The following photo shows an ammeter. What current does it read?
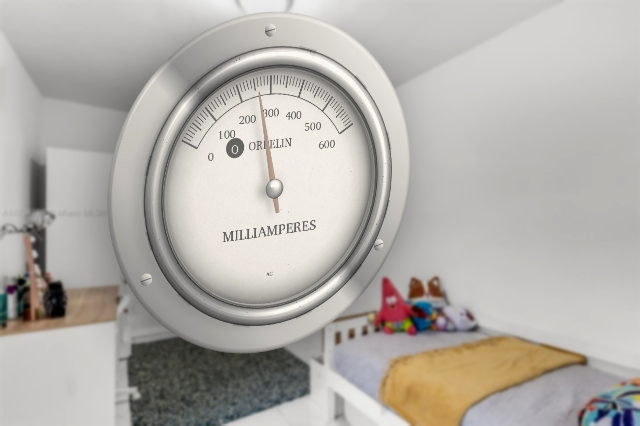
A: 250 mA
